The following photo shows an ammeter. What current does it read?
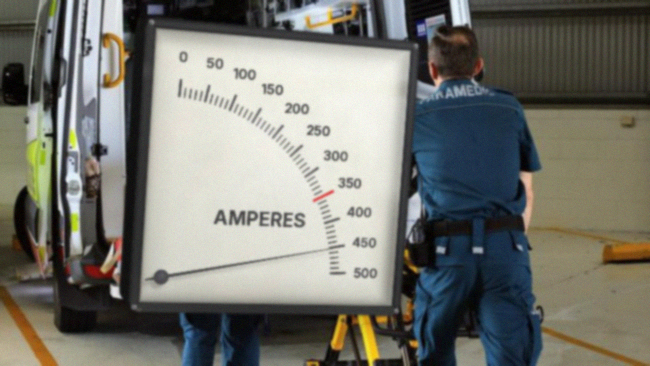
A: 450 A
